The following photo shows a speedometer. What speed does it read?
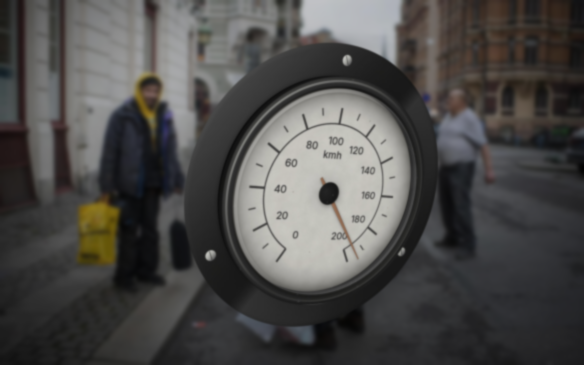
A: 195 km/h
